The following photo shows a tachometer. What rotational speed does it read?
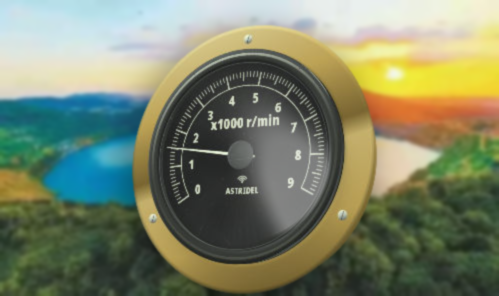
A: 1500 rpm
